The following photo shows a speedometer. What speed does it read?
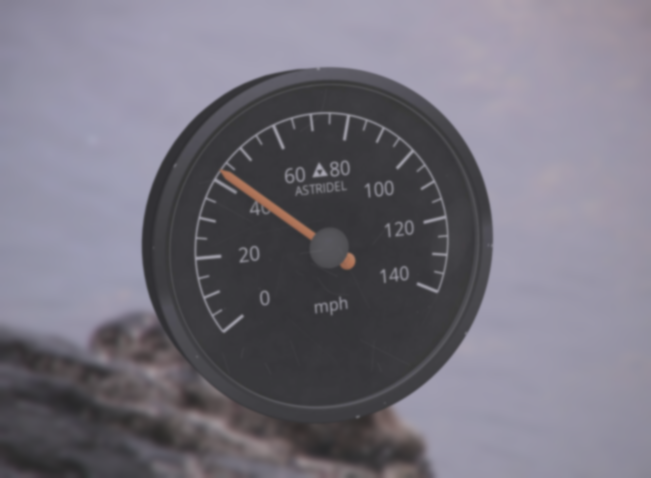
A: 42.5 mph
